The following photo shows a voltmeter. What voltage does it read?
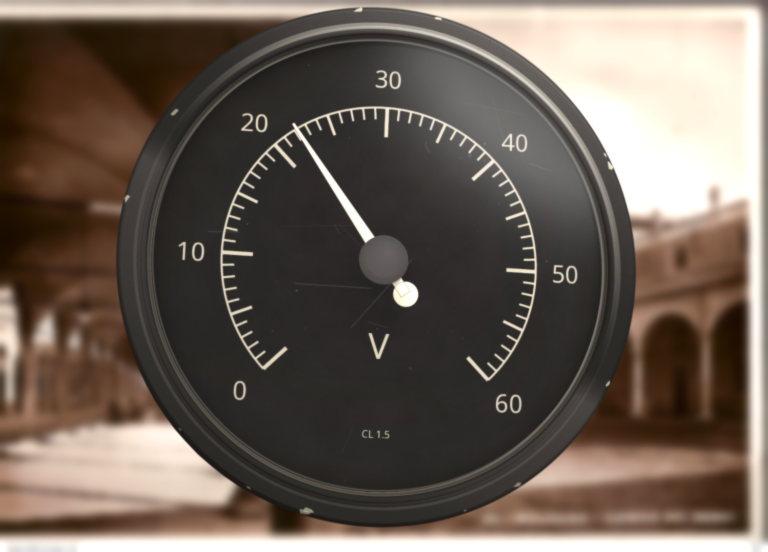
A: 22 V
